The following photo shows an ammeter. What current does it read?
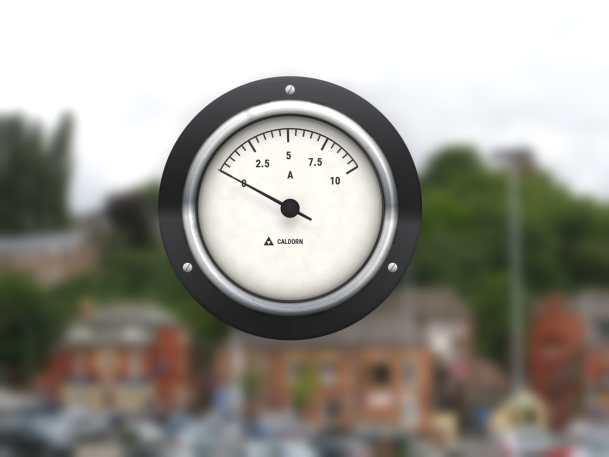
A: 0 A
